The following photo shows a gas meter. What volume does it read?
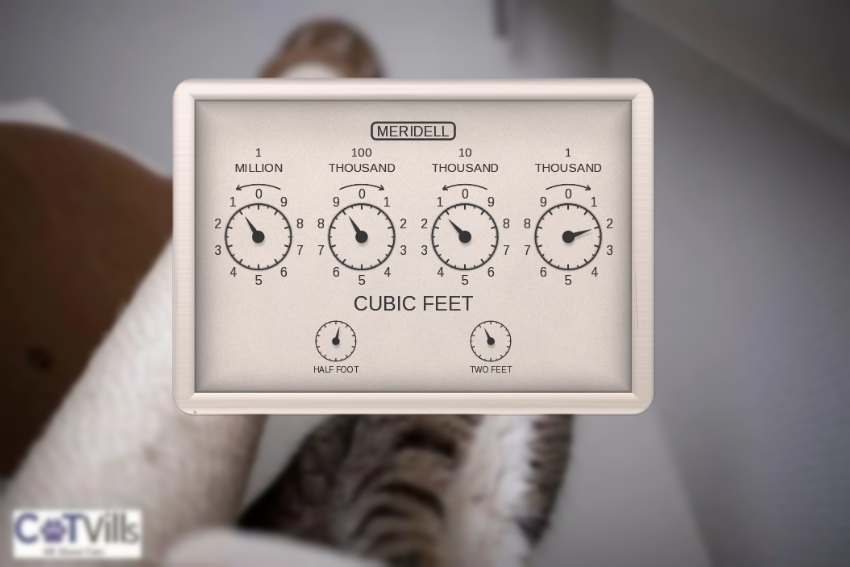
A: 91200 ft³
